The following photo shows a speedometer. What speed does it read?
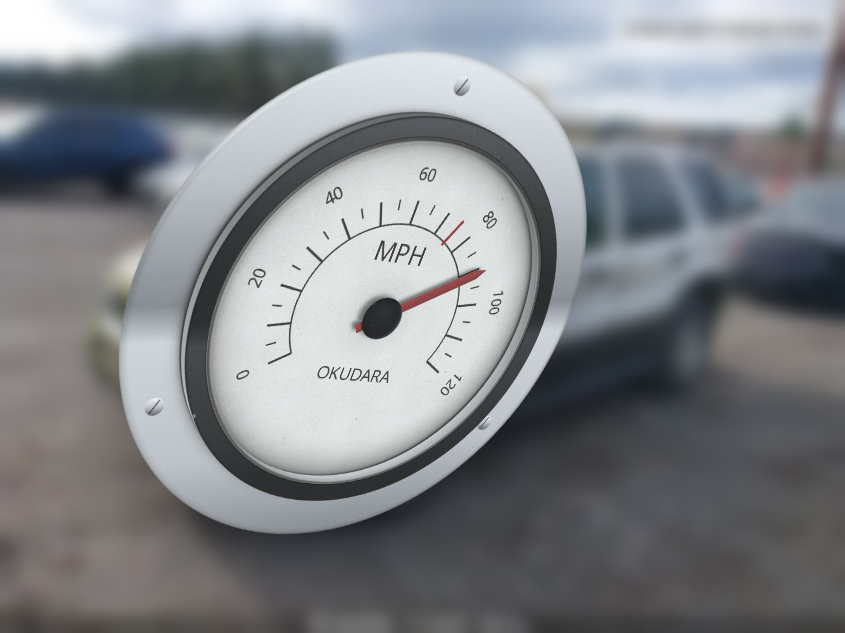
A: 90 mph
